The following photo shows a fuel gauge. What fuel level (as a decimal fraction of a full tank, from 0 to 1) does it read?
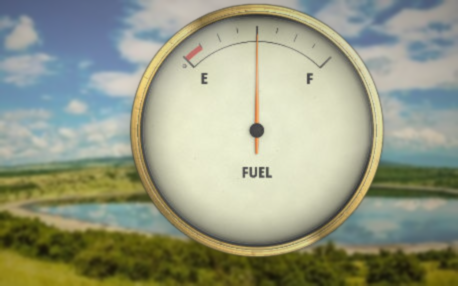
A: 0.5
